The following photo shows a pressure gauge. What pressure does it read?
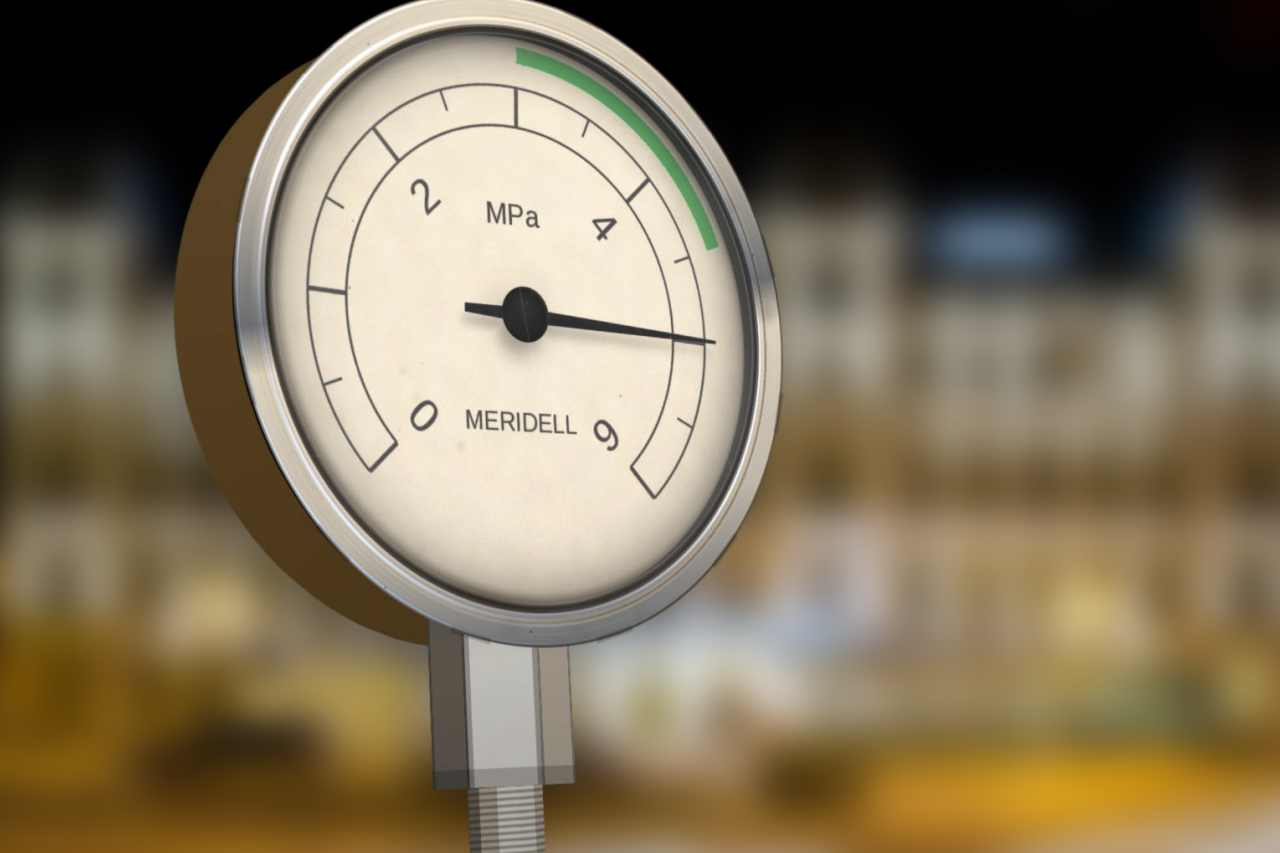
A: 5 MPa
